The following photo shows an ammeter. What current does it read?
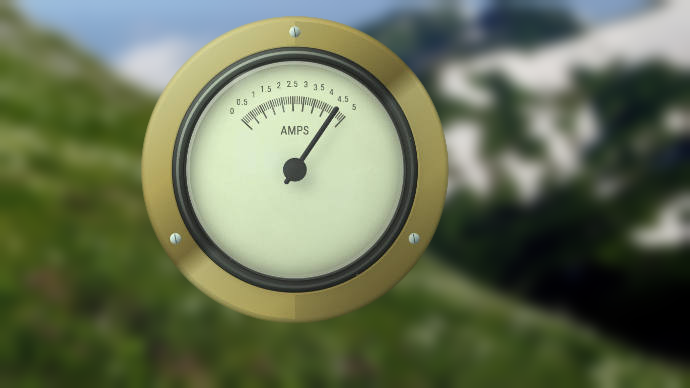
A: 4.5 A
